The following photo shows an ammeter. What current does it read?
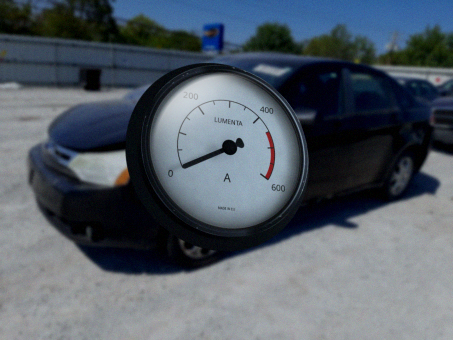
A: 0 A
